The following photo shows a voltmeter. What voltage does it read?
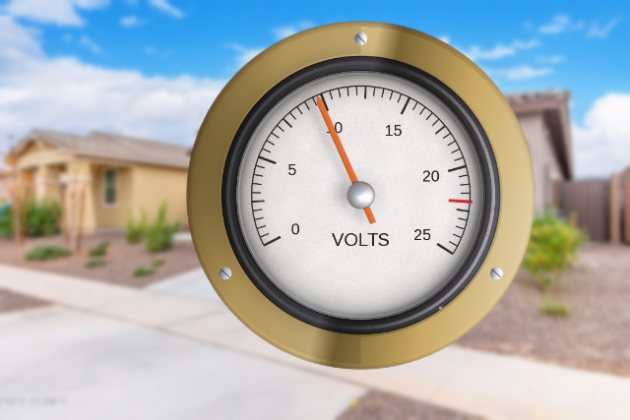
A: 9.75 V
